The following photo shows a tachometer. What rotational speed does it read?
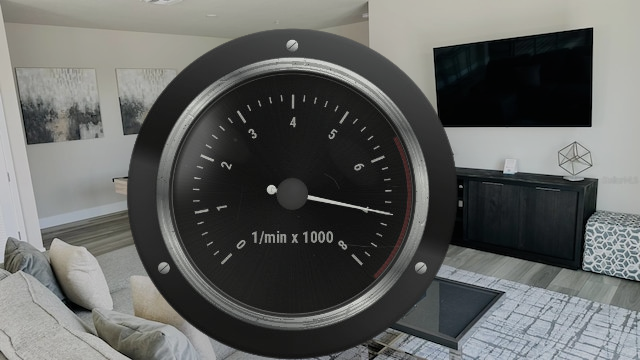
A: 7000 rpm
